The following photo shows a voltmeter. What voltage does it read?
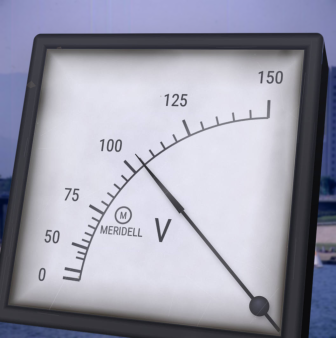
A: 105 V
